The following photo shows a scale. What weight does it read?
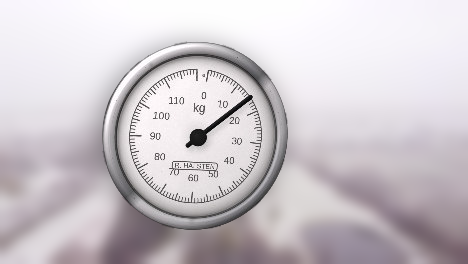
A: 15 kg
